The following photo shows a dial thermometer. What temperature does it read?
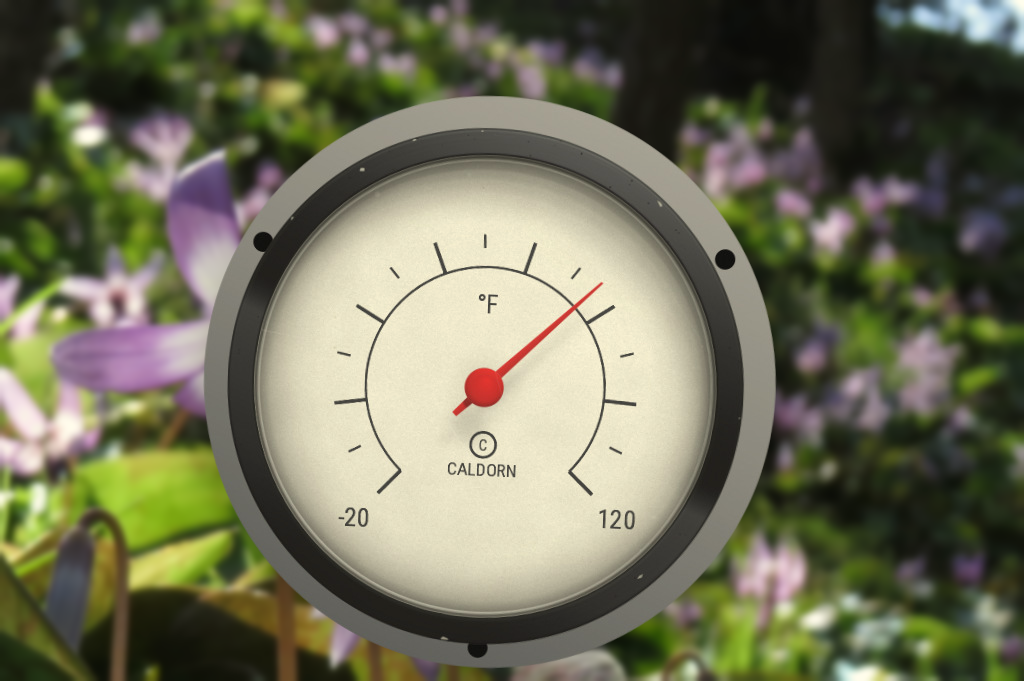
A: 75 °F
